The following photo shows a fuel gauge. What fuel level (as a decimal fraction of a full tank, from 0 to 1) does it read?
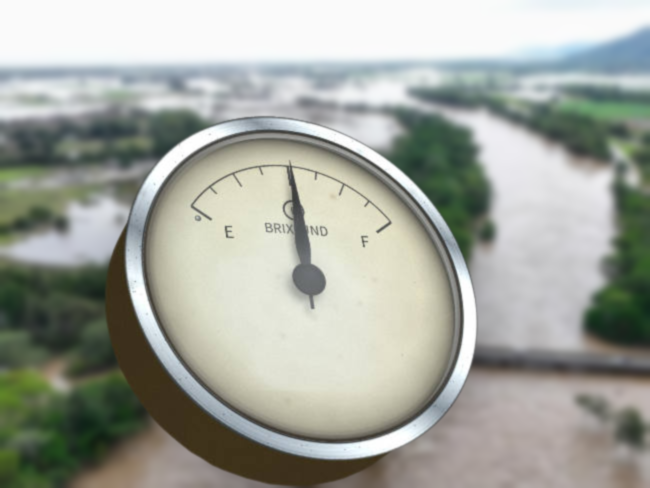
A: 0.5
